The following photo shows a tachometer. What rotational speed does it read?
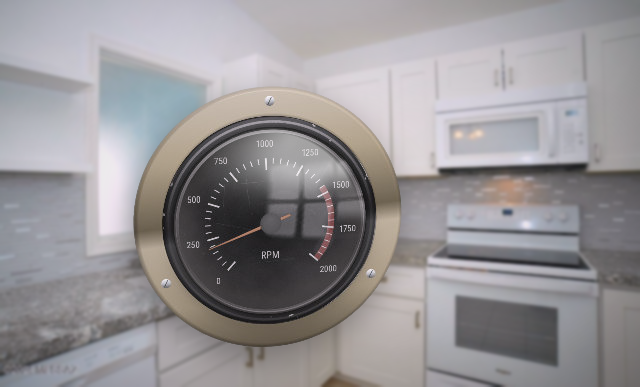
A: 200 rpm
